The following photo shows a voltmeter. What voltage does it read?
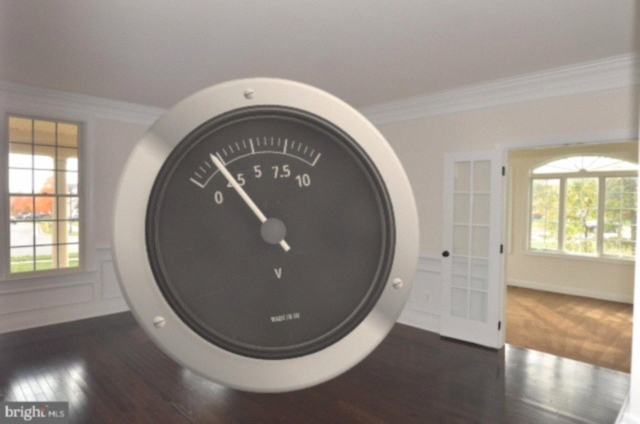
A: 2 V
